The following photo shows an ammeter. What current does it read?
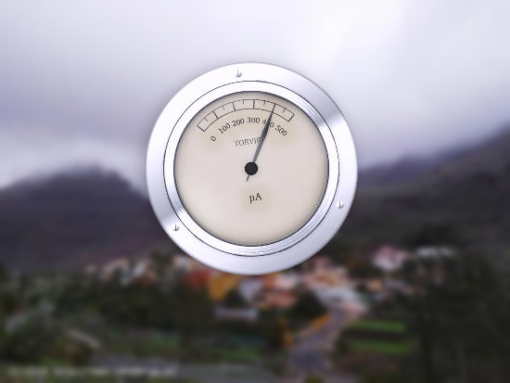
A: 400 µA
